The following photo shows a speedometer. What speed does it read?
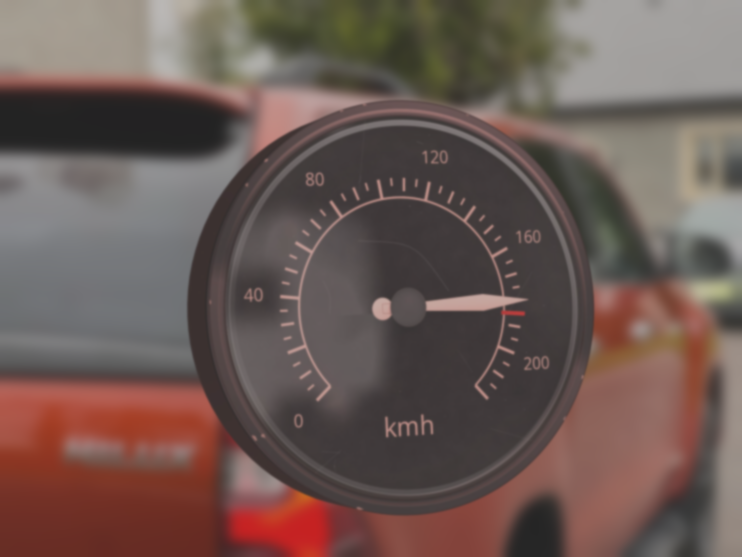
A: 180 km/h
